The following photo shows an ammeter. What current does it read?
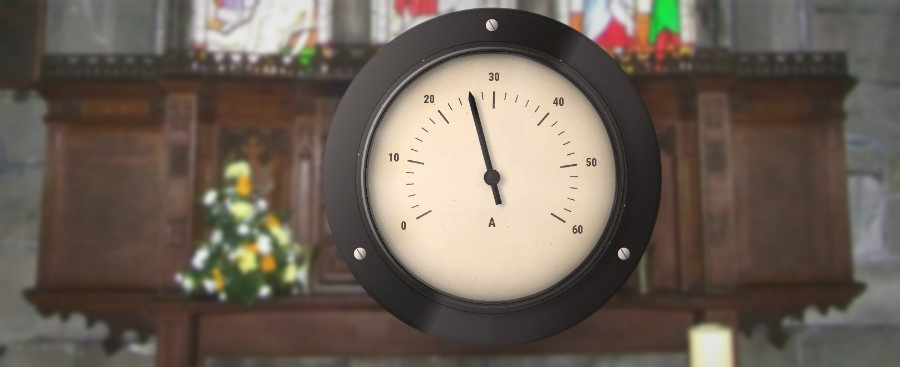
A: 26 A
